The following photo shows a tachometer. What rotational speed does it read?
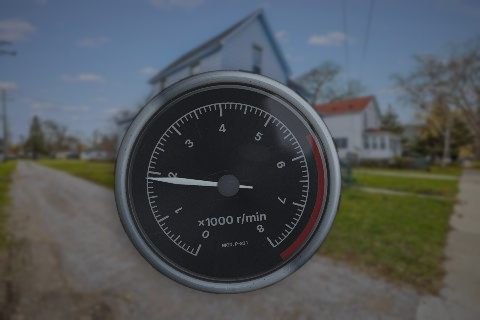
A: 1900 rpm
